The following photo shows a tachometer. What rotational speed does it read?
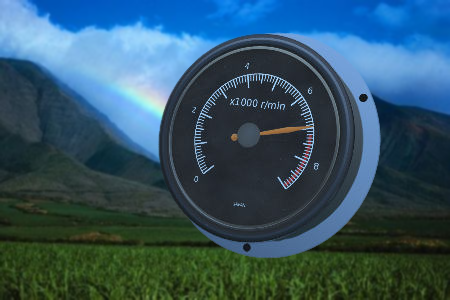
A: 7000 rpm
